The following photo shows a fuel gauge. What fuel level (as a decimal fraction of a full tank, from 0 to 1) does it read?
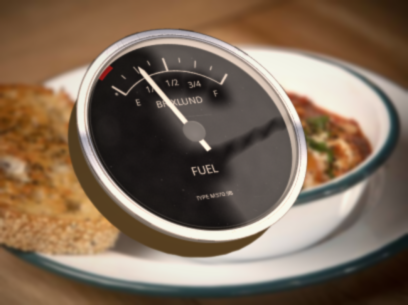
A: 0.25
